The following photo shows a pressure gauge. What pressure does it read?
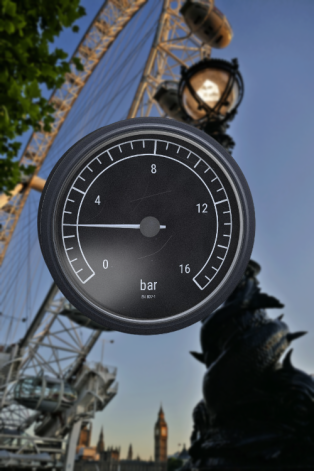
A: 2.5 bar
